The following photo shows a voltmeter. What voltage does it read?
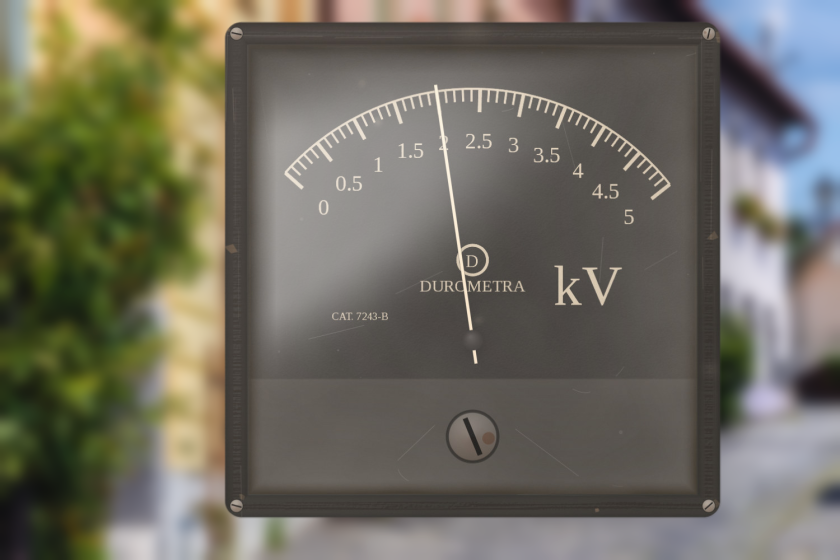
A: 2 kV
